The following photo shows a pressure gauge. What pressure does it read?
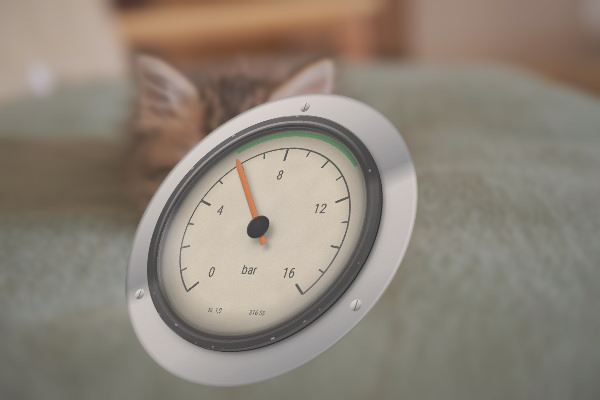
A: 6 bar
